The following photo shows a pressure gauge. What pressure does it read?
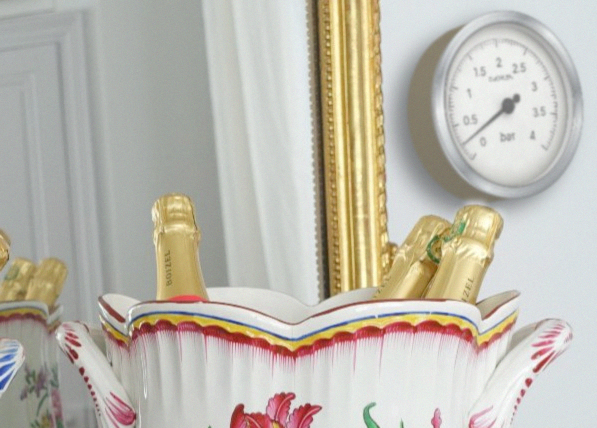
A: 0.25 bar
